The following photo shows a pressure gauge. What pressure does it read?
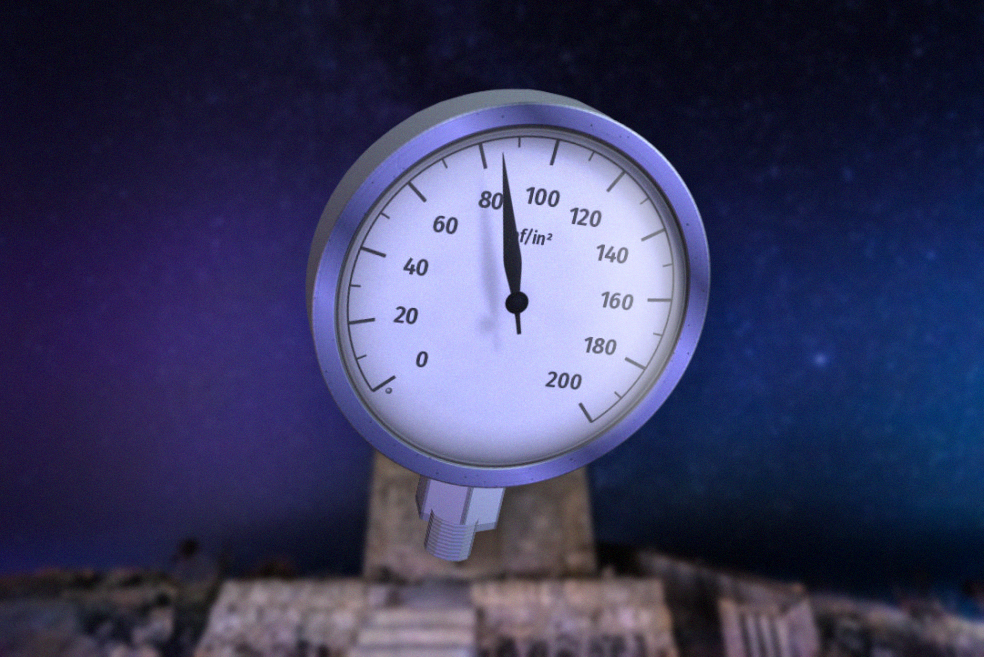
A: 85 psi
